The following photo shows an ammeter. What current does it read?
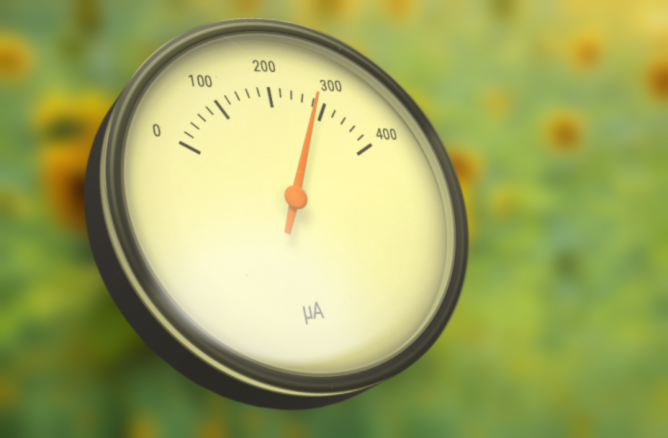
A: 280 µA
